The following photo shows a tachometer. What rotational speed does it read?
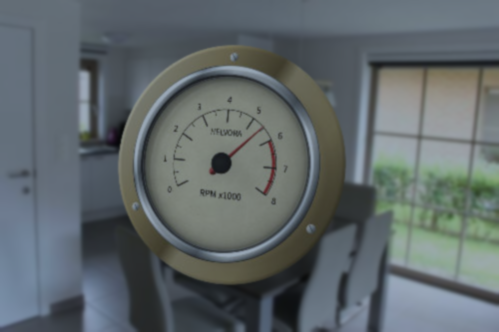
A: 5500 rpm
